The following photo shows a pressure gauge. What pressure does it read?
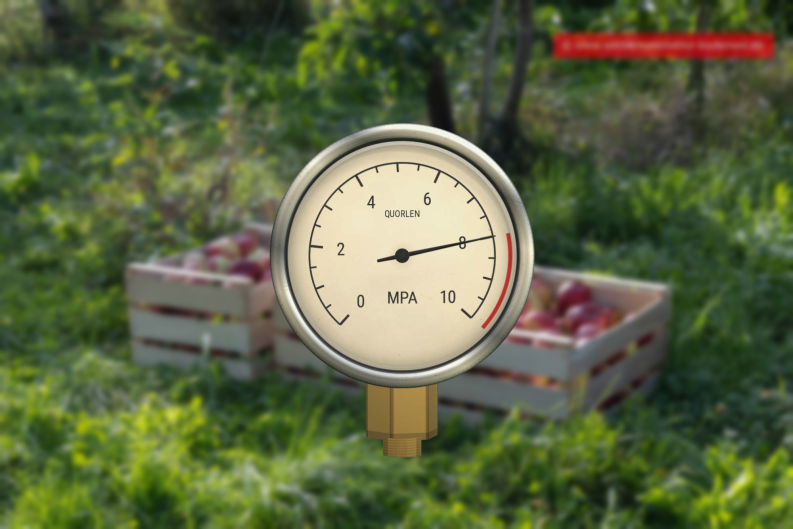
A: 8 MPa
